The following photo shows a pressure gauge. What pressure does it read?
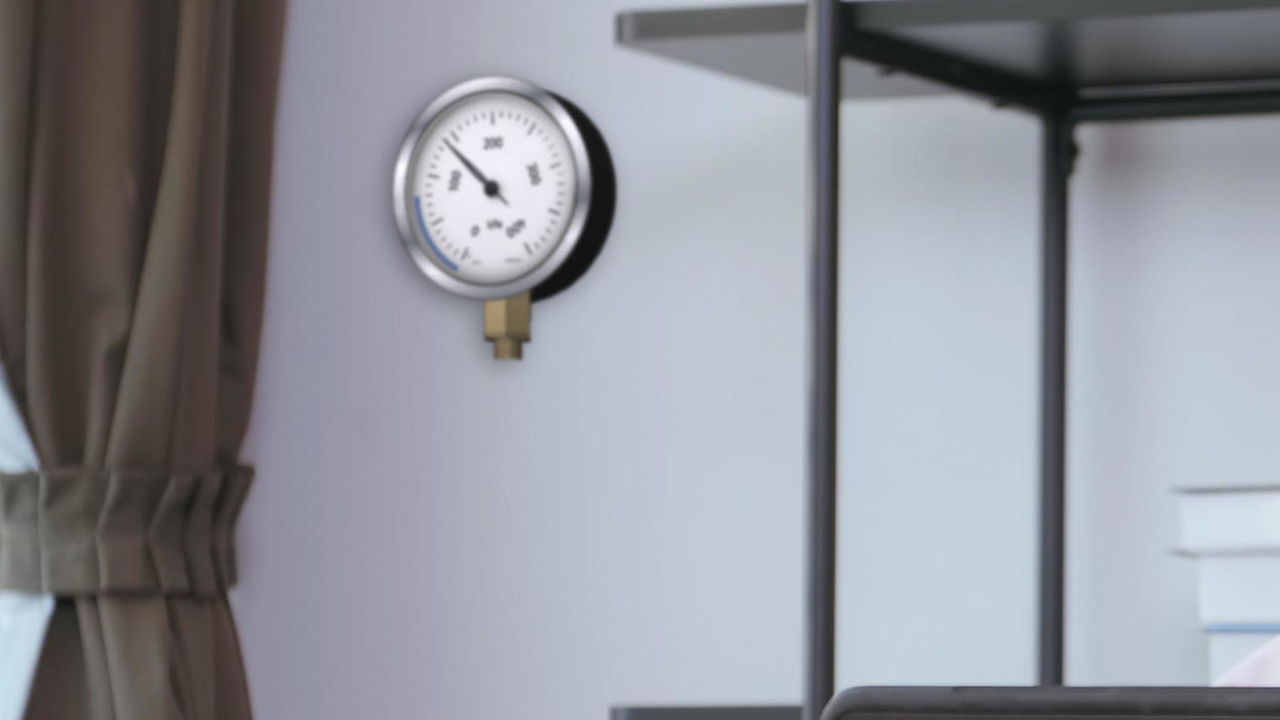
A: 140 kPa
